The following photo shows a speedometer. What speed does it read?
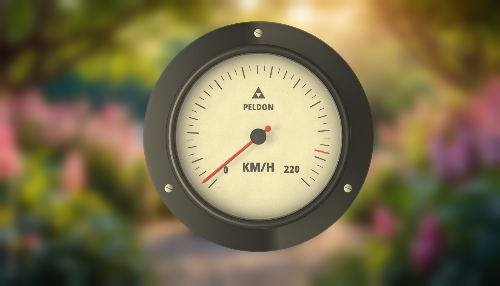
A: 5 km/h
